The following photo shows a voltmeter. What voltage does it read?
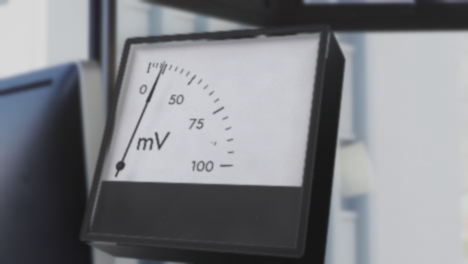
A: 25 mV
